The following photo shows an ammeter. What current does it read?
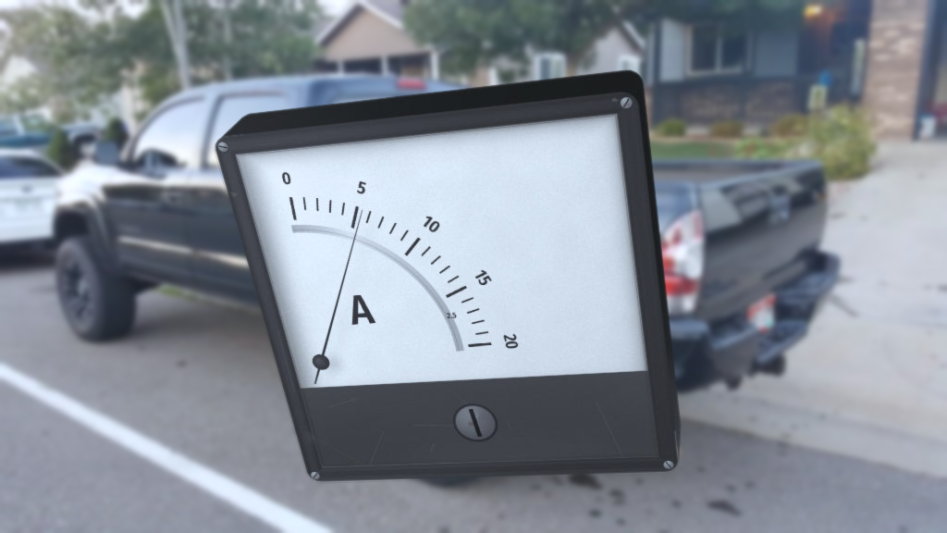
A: 5.5 A
